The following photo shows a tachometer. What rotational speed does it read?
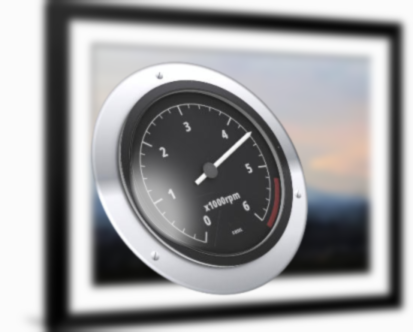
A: 4400 rpm
